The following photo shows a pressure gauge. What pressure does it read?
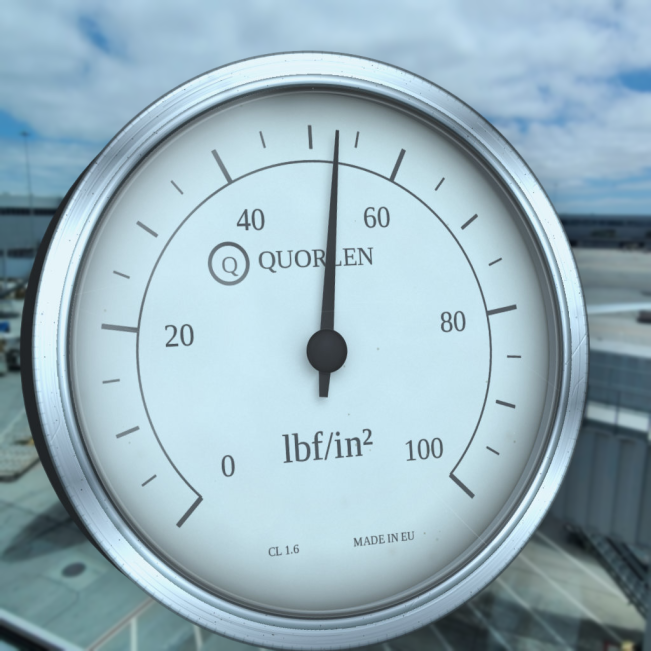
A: 52.5 psi
